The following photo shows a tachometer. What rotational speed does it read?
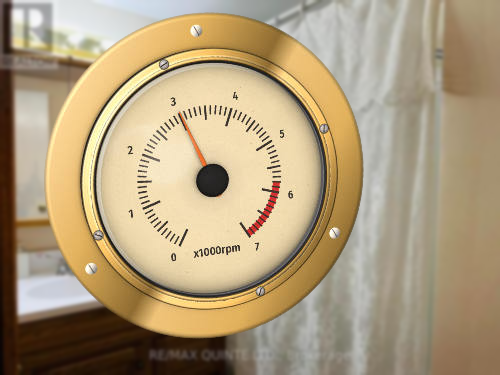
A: 3000 rpm
